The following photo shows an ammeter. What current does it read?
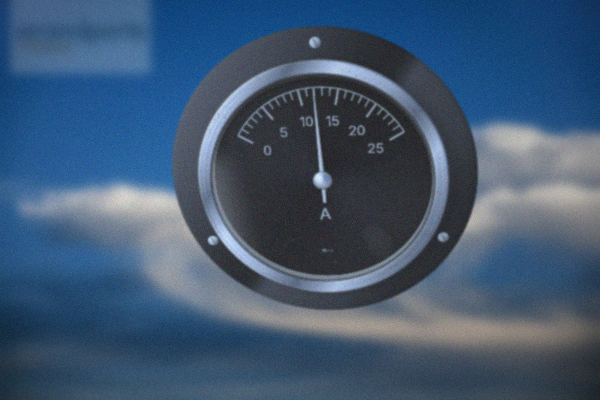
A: 12 A
